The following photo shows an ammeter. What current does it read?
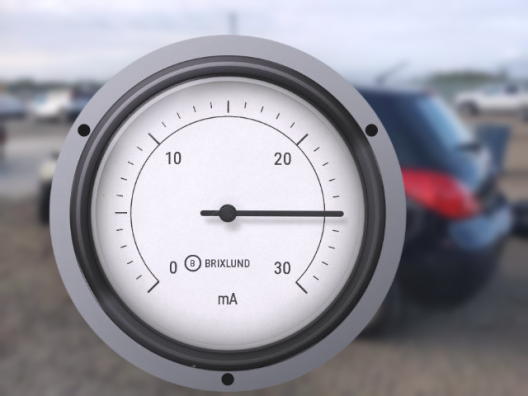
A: 25 mA
